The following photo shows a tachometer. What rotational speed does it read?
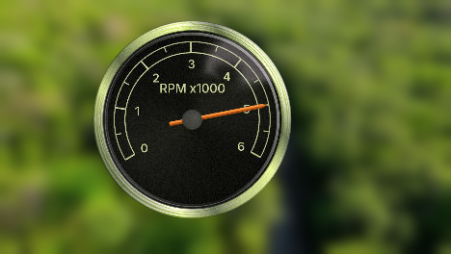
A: 5000 rpm
